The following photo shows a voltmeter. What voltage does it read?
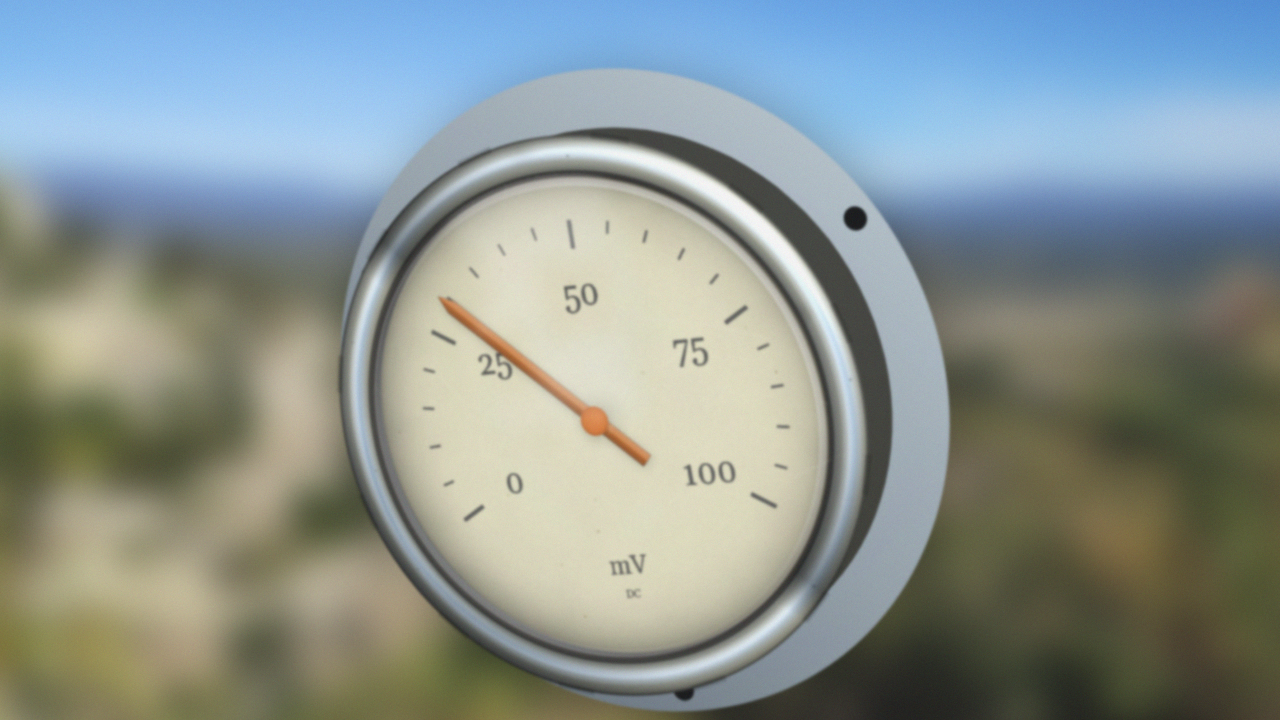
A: 30 mV
